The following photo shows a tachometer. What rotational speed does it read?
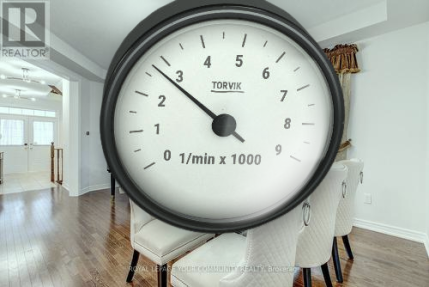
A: 2750 rpm
